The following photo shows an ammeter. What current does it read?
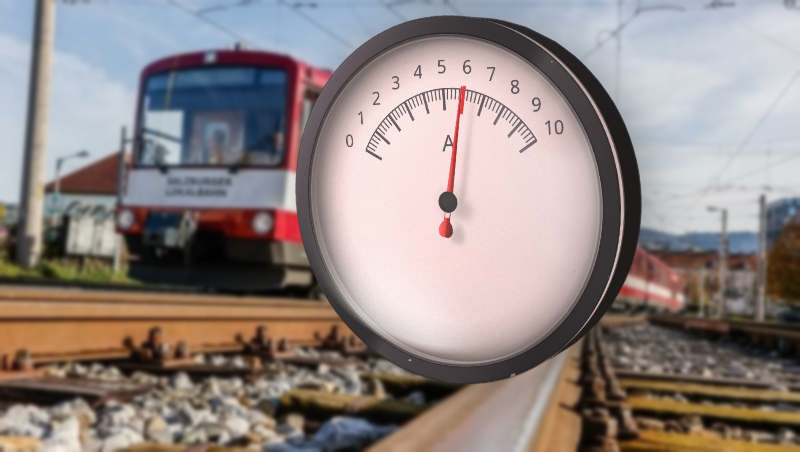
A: 6 A
